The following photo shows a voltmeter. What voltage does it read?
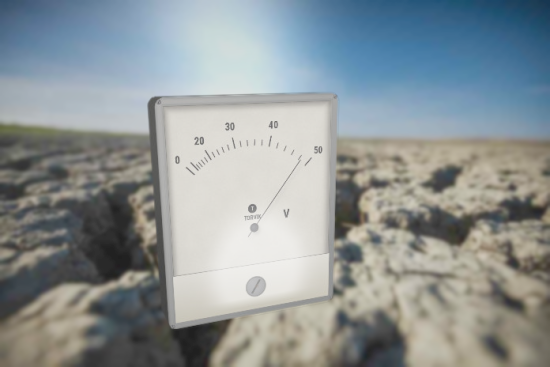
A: 48 V
